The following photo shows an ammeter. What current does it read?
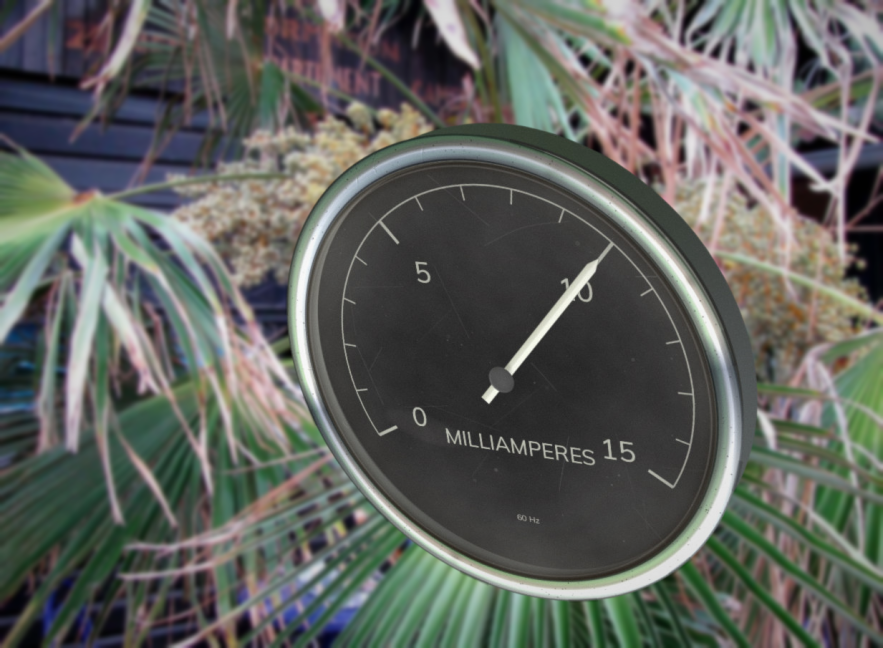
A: 10 mA
